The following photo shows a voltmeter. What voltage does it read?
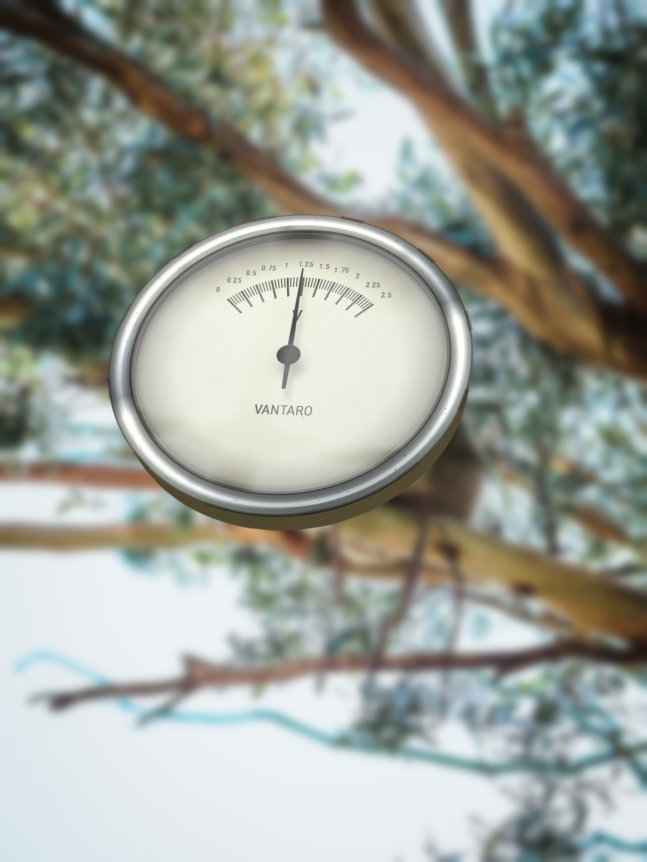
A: 1.25 V
